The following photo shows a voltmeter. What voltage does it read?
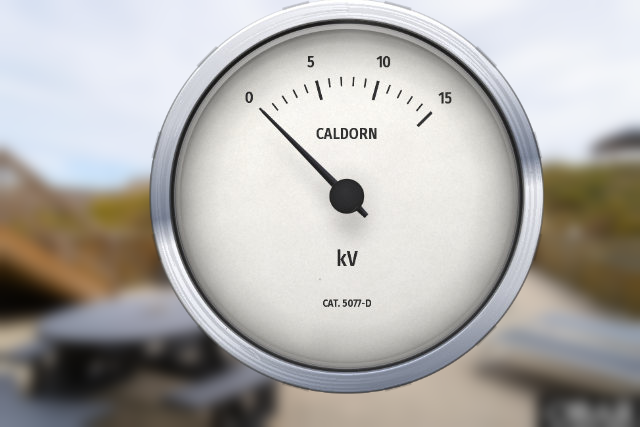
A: 0 kV
